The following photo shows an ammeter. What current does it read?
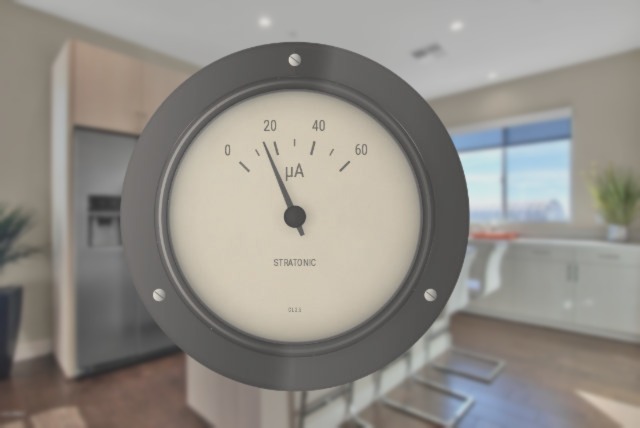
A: 15 µA
